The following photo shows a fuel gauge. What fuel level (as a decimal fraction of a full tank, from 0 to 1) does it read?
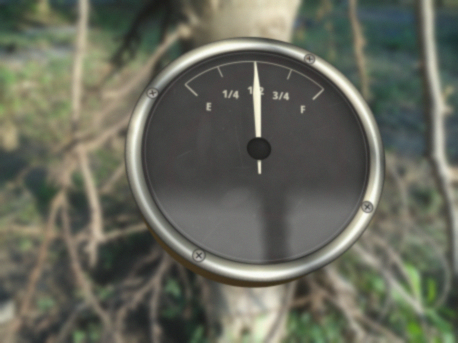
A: 0.5
